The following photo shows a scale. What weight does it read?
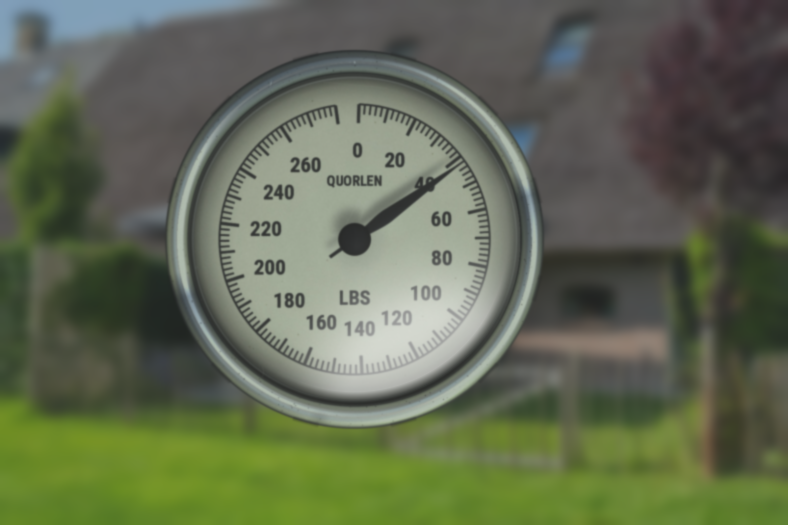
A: 42 lb
